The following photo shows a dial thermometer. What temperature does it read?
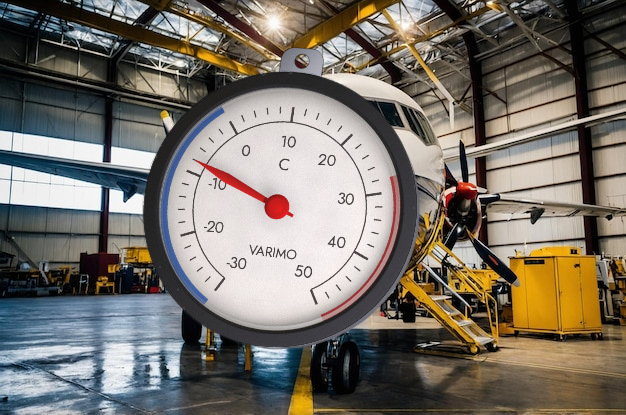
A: -8 °C
